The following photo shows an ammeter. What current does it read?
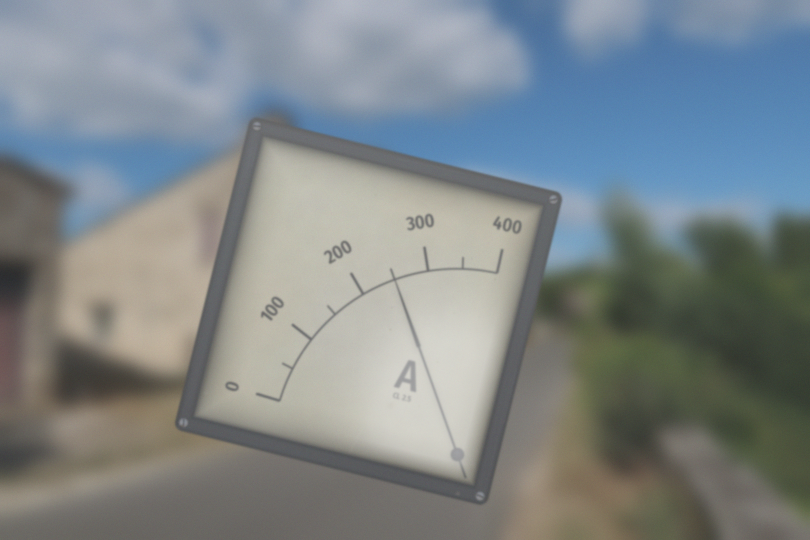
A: 250 A
